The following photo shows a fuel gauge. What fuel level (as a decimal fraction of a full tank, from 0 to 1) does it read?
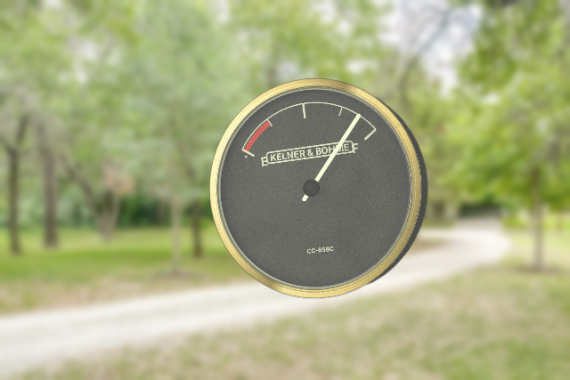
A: 0.875
